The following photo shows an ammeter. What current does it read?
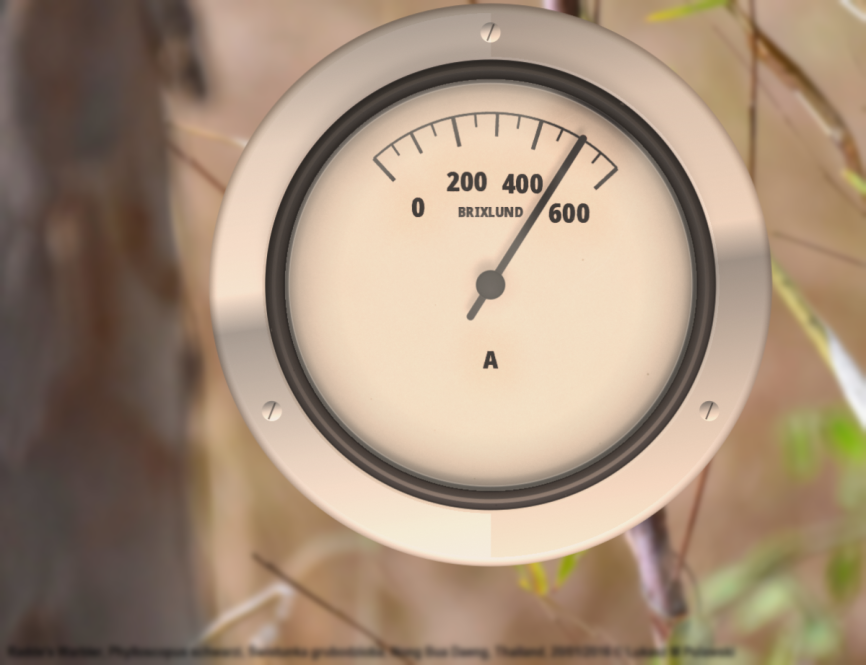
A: 500 A
